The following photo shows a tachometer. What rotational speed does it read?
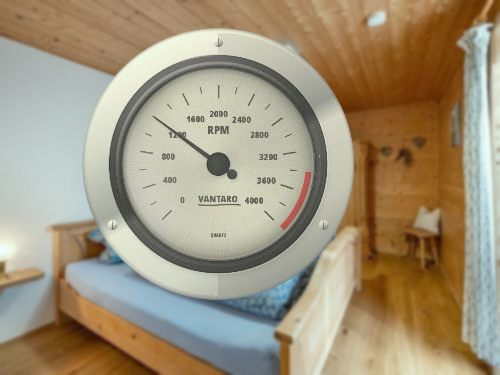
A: 1200 rpm
